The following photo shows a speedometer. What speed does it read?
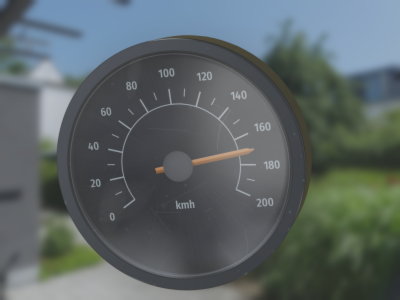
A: 170 km/h
